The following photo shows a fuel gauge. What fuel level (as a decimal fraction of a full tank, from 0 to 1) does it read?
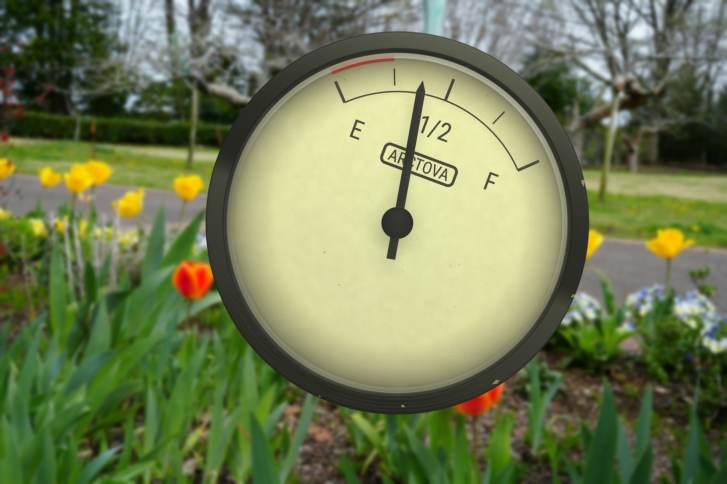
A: 0.375
